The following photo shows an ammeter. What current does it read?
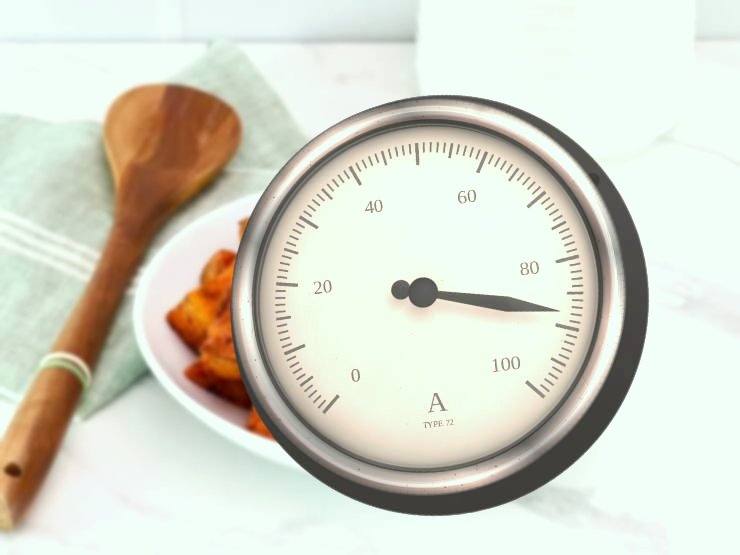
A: 88 A
